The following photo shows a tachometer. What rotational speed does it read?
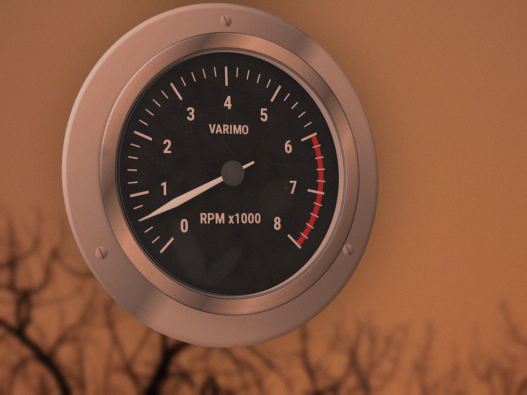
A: 600 rpm
